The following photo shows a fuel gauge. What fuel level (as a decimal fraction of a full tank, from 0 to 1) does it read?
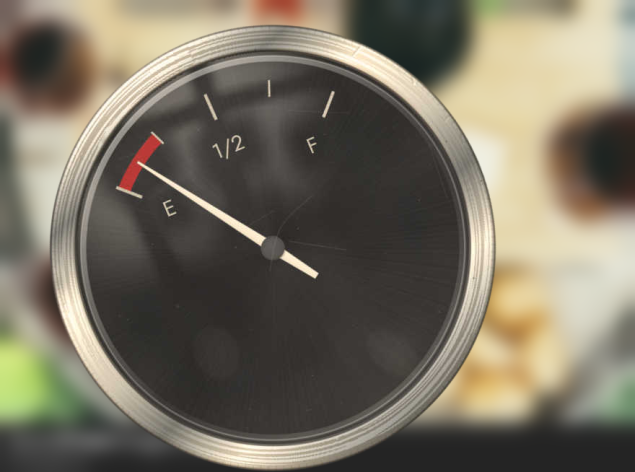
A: 0.125
